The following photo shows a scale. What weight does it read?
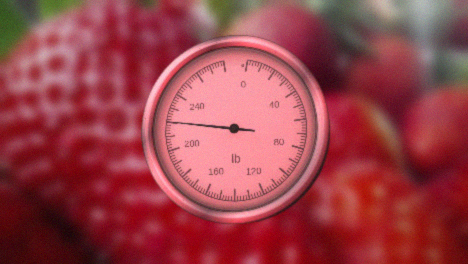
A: 220 lb
